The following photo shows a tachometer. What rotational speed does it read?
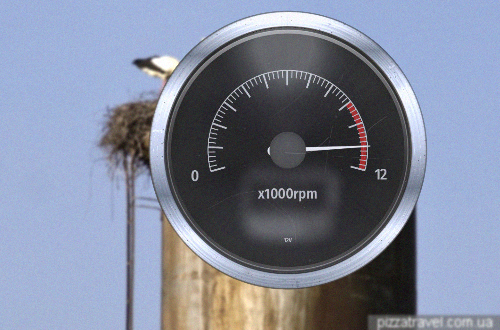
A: 11000 rpm
